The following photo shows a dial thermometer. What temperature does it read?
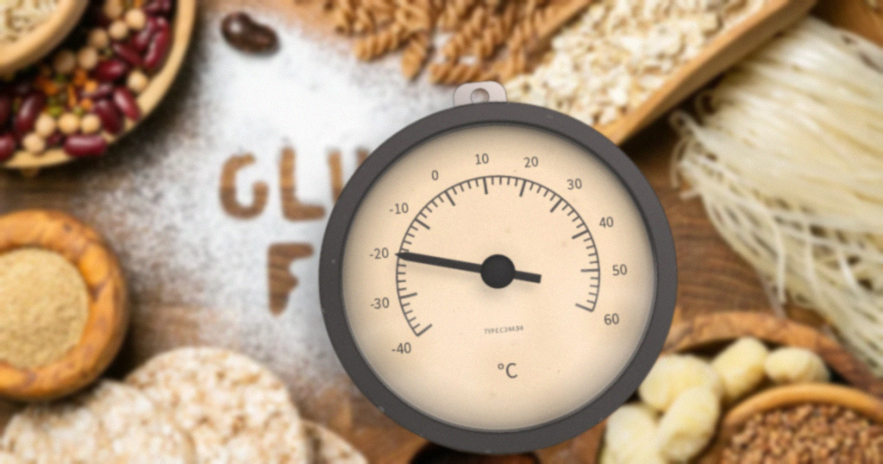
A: -20 °C
